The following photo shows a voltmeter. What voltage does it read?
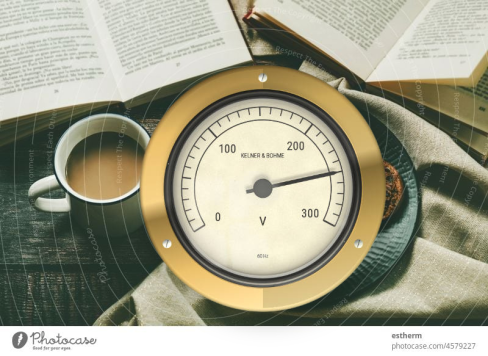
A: 250 V
